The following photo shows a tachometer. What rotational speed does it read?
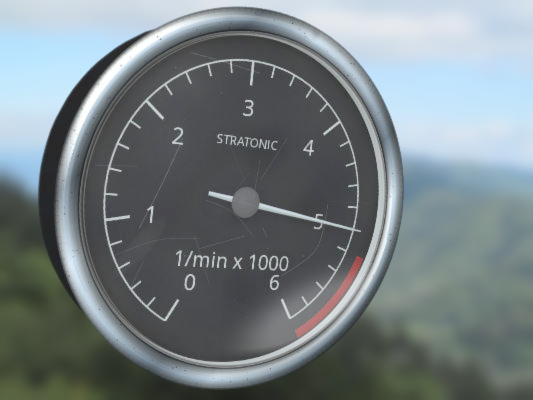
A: 5000 rpm
